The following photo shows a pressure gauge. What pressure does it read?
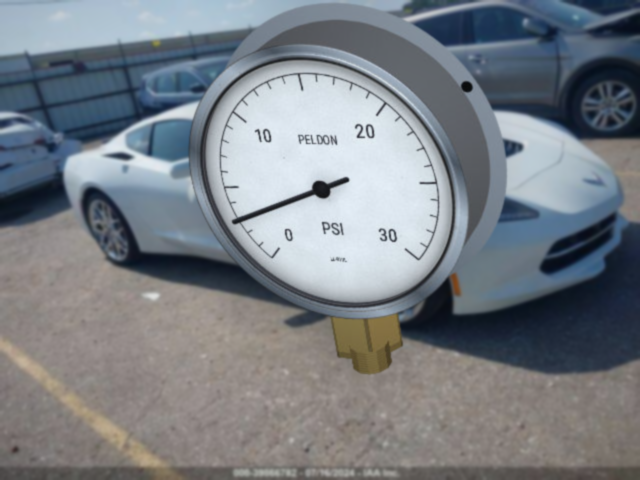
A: 3 psi
